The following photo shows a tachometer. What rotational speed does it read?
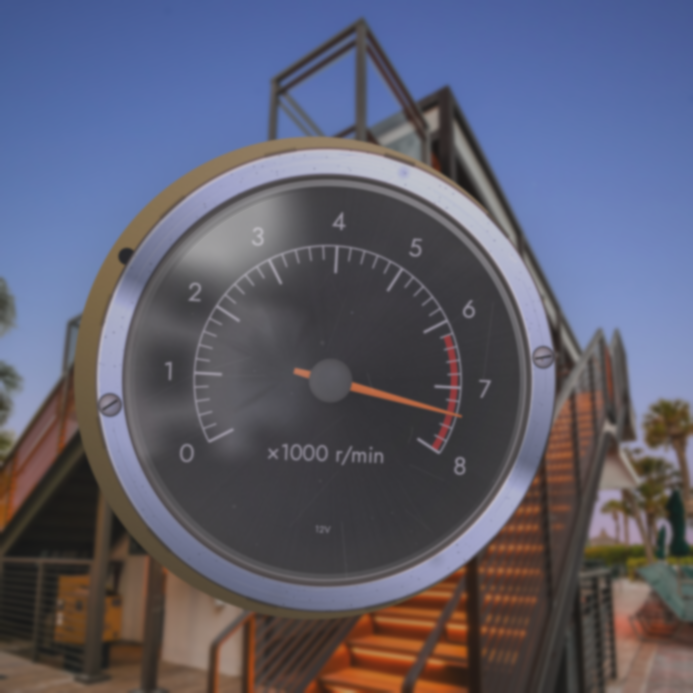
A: 7400 rpm
